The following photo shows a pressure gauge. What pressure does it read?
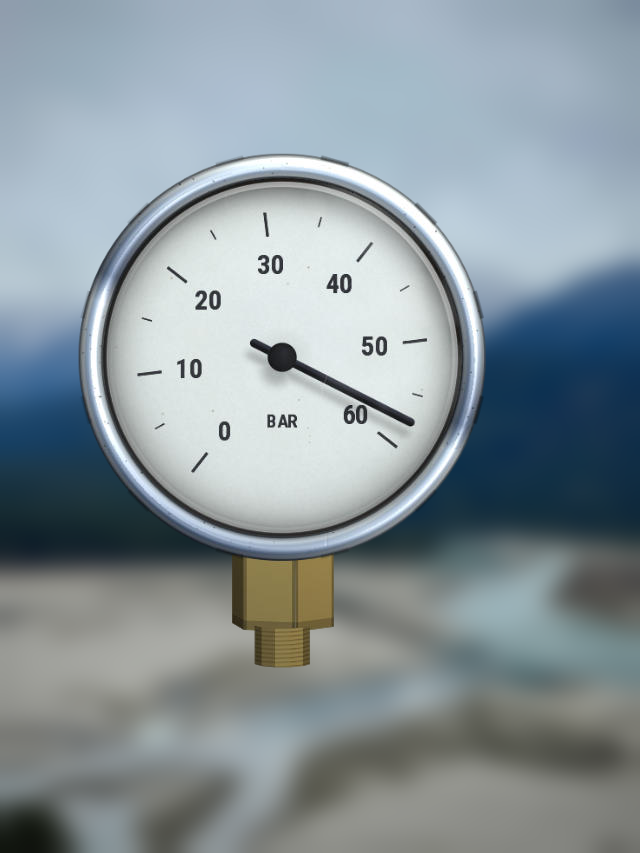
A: 57.5 bar
